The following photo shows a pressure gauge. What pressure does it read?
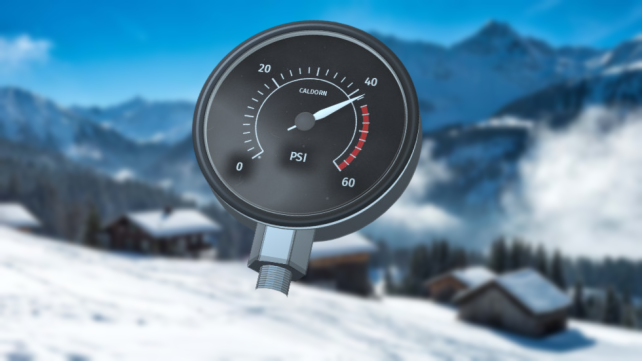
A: 42 psi
